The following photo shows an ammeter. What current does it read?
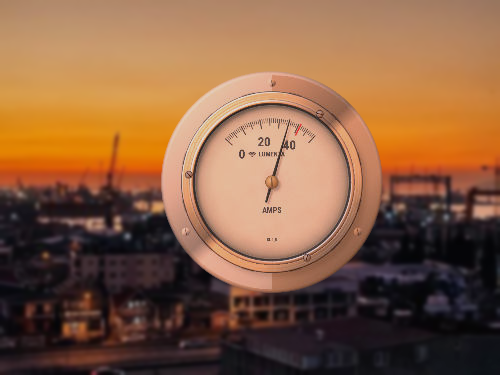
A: 35 A
